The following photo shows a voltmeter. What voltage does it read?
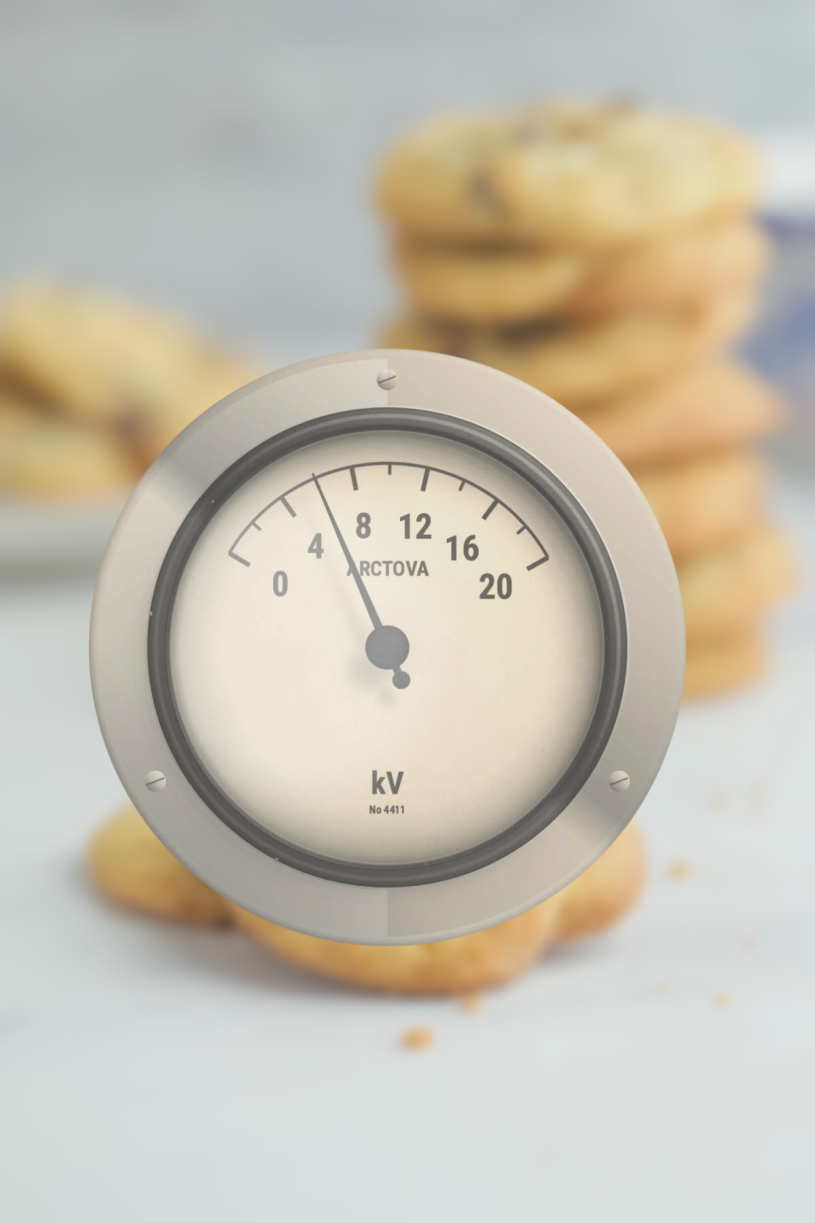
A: 6 kV
